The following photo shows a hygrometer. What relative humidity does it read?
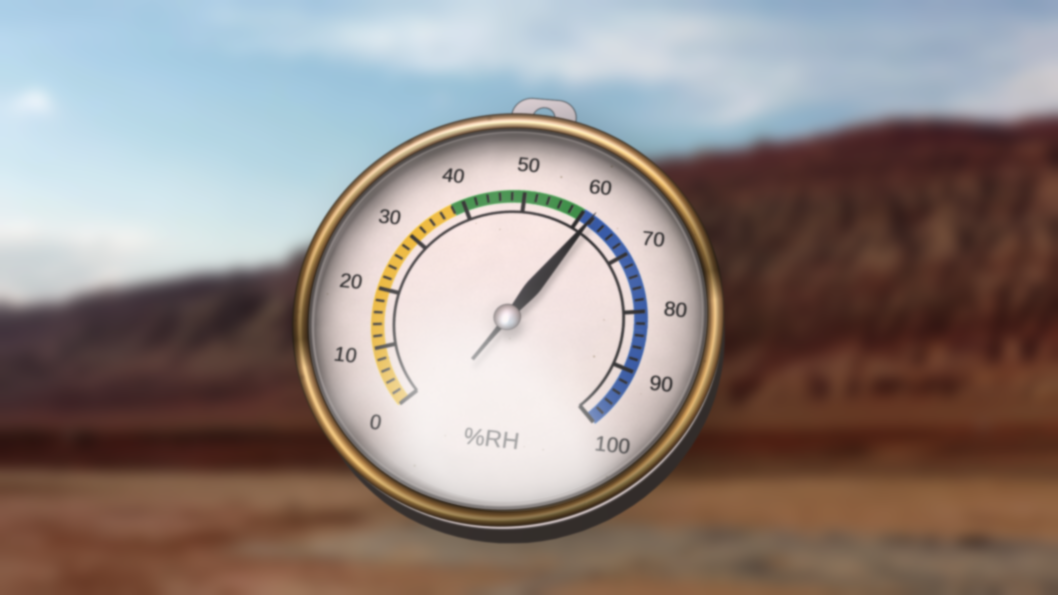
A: 62 %
